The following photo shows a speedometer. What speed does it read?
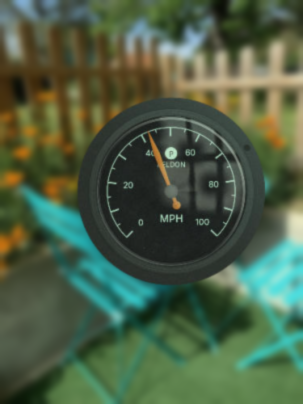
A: 42.5 mph
